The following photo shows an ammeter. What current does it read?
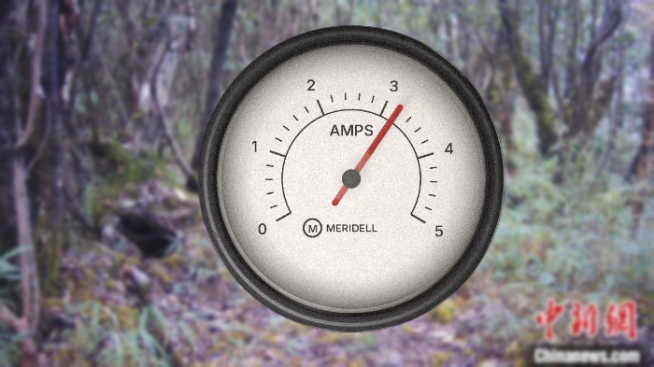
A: 3.2 A
